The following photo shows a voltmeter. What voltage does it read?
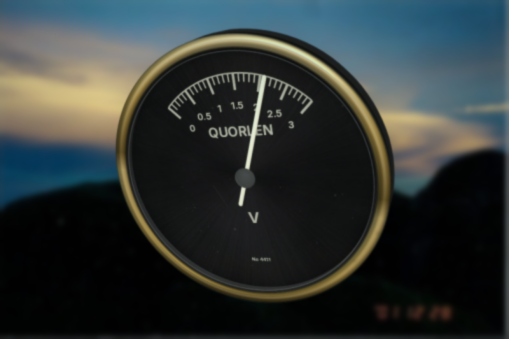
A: 2.1 V
